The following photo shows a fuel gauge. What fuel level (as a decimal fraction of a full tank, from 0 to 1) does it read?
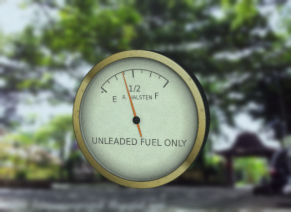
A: 0.375
